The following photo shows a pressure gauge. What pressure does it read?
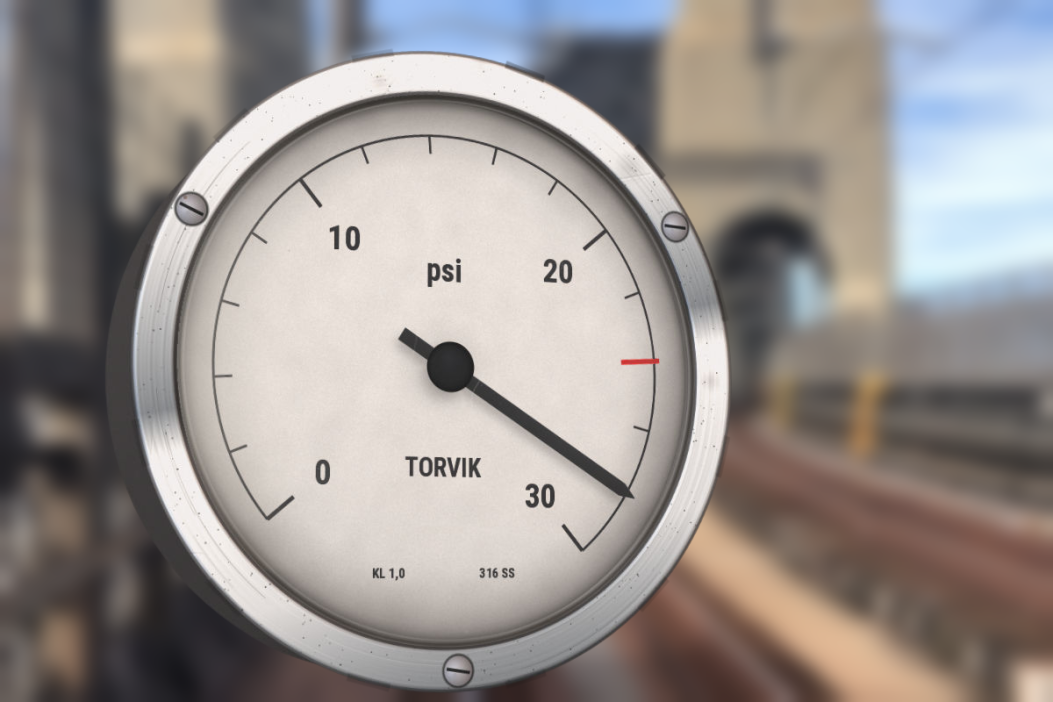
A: 28 psi
